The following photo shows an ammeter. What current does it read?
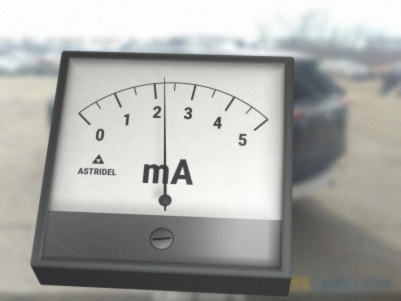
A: 2.25 mA
